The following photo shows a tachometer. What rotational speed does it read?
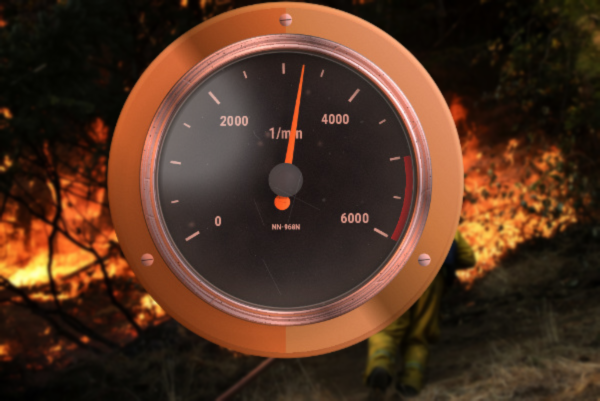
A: 3250 rpm
